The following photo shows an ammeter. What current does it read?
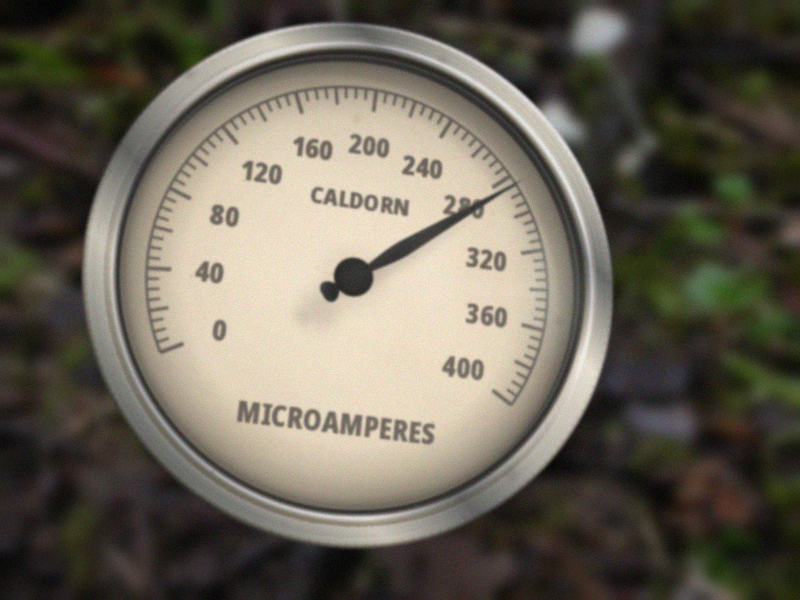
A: 285 µA
